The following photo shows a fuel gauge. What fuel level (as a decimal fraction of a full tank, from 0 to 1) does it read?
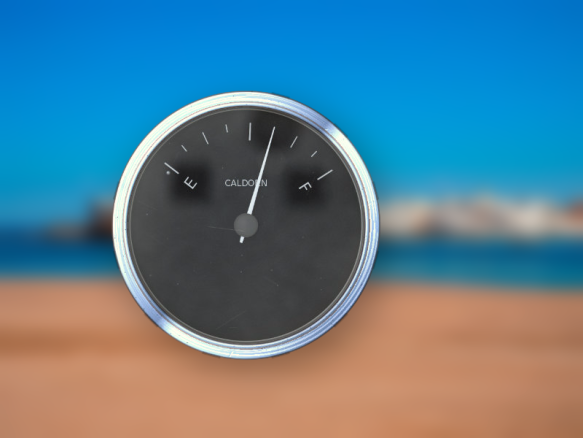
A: 0.625
